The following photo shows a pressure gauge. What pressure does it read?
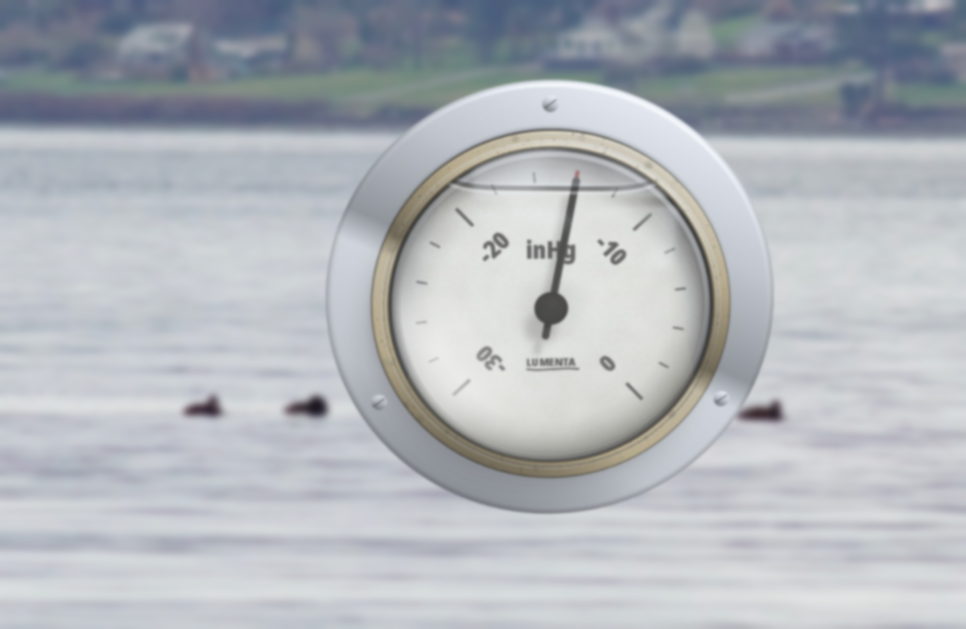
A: -14 inHg
